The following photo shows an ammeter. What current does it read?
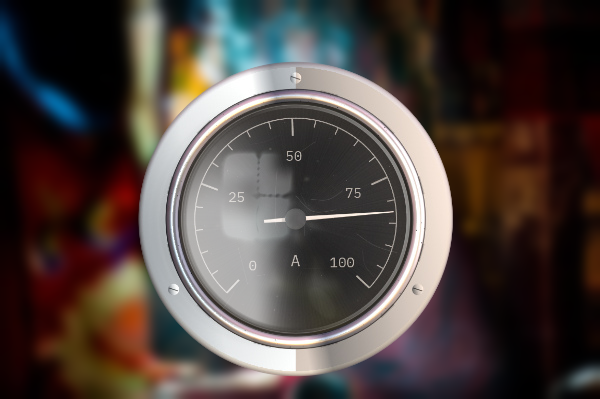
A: 82.5 A
